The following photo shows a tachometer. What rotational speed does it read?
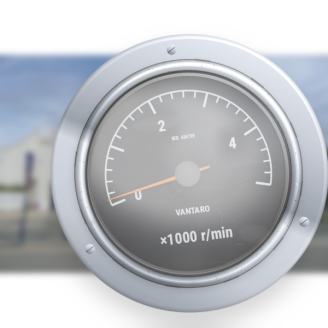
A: 100 rpm
